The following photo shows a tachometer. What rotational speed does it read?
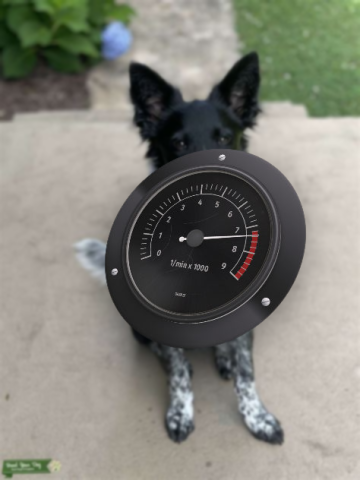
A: 7400 rpm
